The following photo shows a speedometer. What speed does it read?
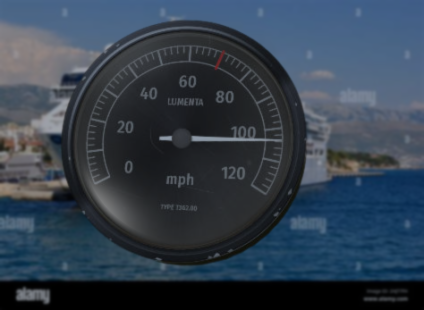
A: 104 mph
